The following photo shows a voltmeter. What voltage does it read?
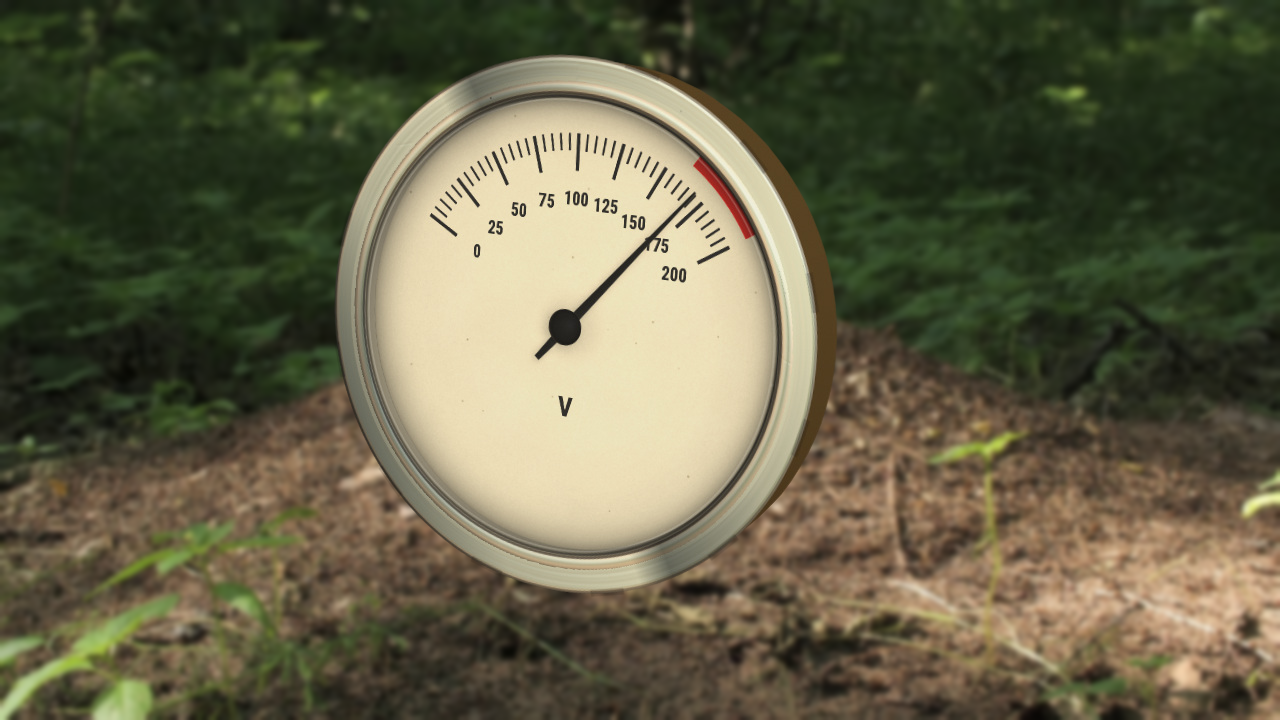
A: 170 V
